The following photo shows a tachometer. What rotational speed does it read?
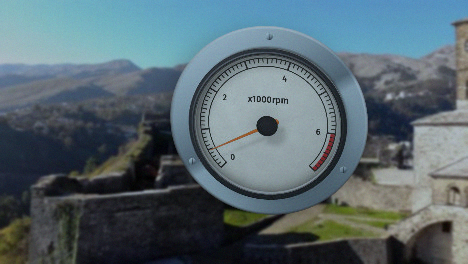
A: 500 rpm
